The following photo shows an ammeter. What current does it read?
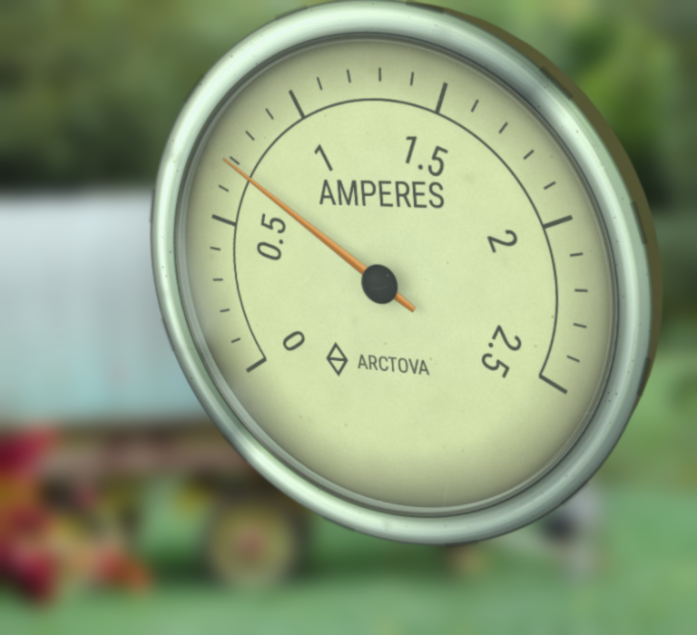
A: 0.7 A
